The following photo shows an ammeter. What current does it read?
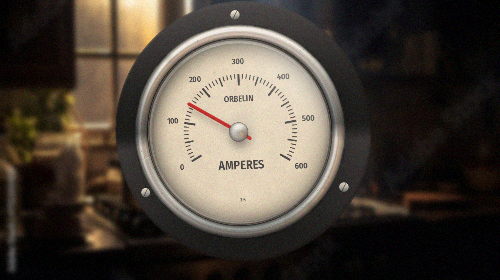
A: 150 A
